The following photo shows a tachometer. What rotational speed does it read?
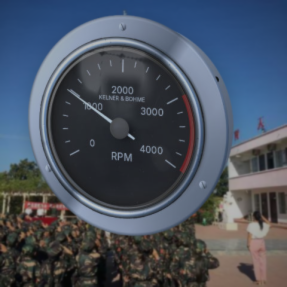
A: 1000 rpm
